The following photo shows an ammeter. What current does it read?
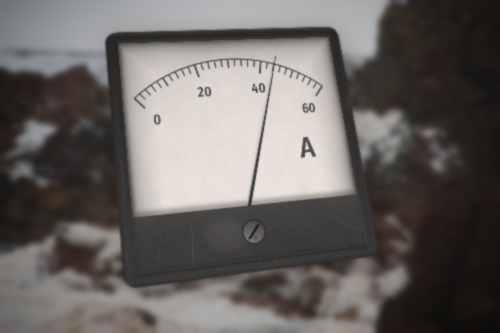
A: 44 A
